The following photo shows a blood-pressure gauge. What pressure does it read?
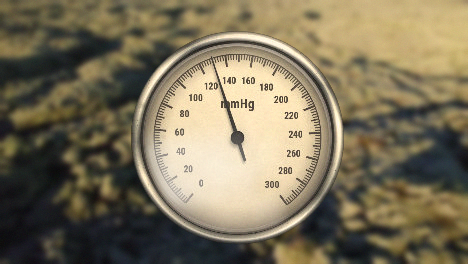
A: 130 mmHg
